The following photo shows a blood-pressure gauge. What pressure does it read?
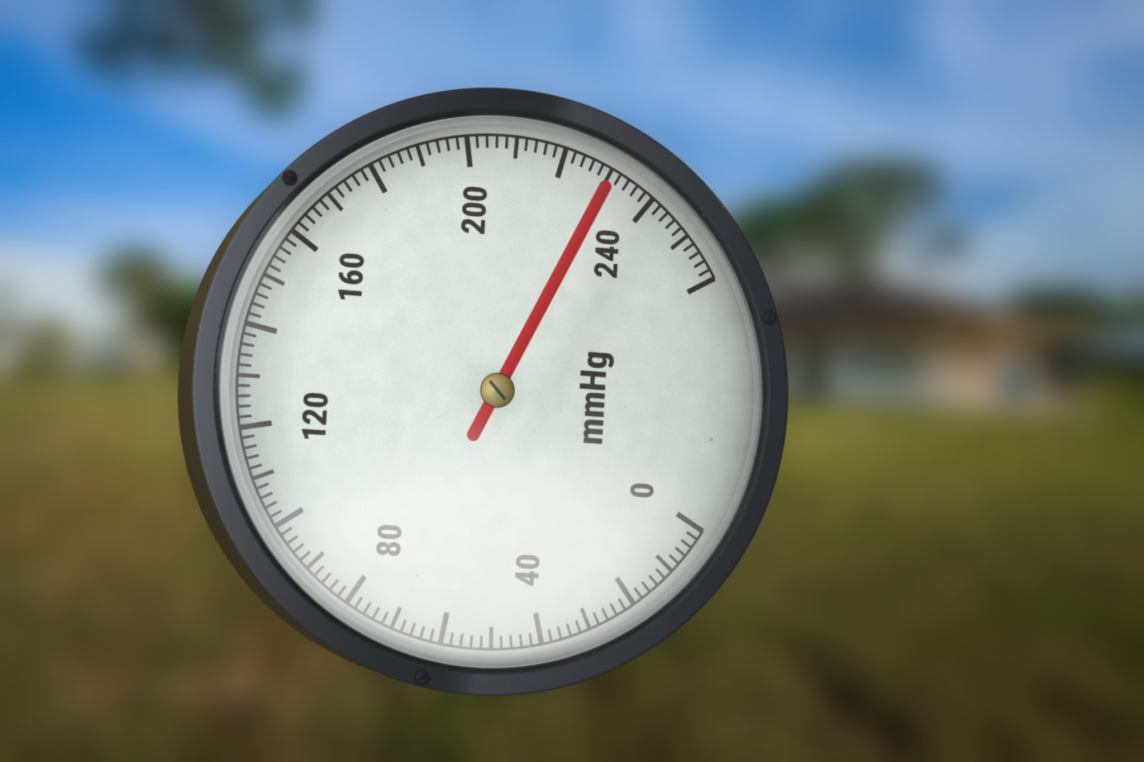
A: 230 mmHg
